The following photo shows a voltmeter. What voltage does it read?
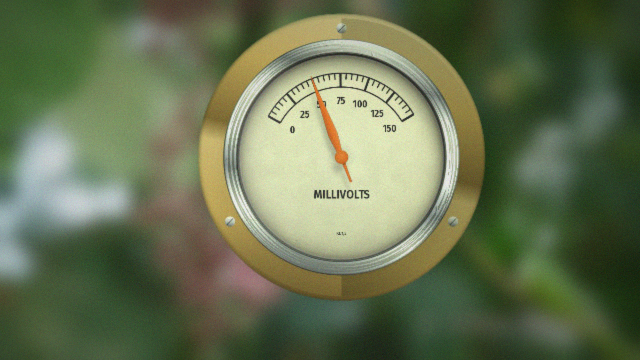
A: 50 mV
